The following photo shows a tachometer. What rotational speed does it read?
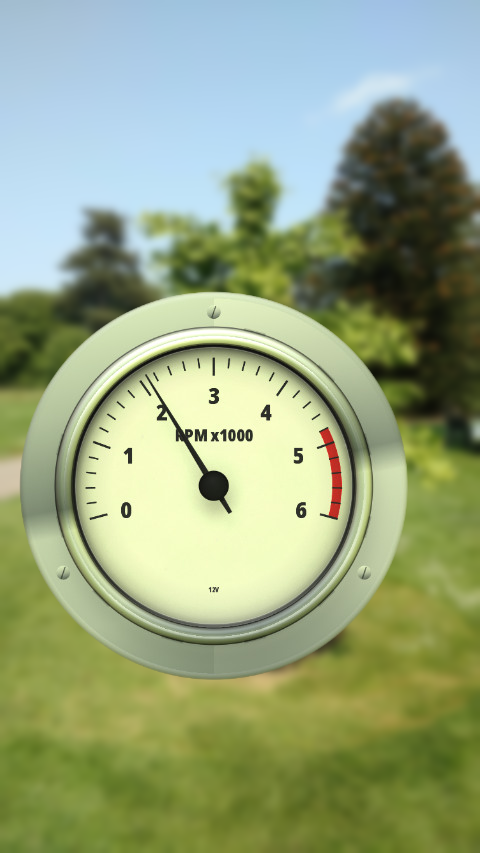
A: 2100 rpm
